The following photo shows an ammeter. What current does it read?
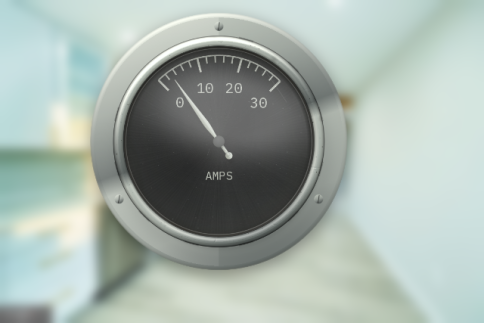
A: 3 A
